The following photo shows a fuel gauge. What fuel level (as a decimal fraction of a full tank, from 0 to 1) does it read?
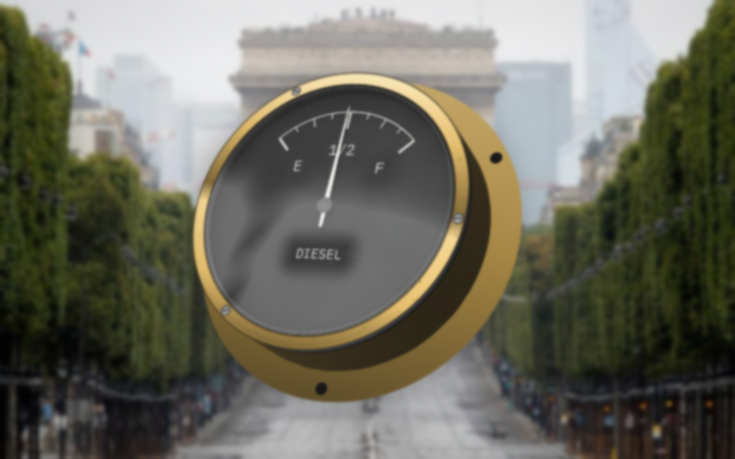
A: 0.5
